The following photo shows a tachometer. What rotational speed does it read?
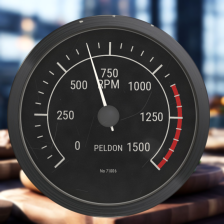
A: 650 rpm
